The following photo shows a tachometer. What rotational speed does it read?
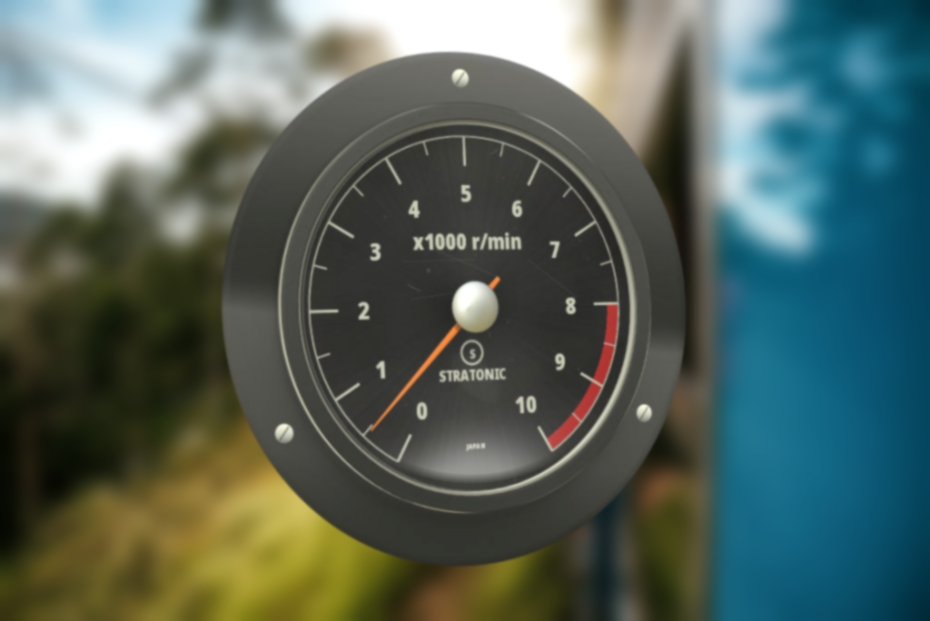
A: 500 rpm
